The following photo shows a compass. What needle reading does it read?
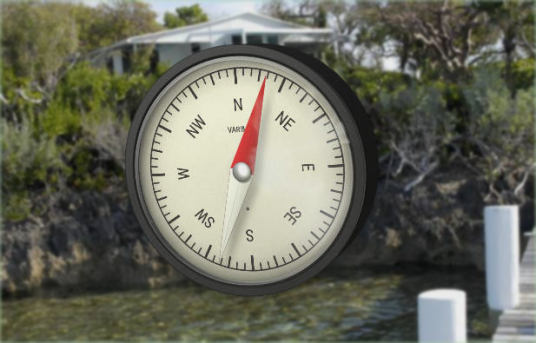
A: 20 °
